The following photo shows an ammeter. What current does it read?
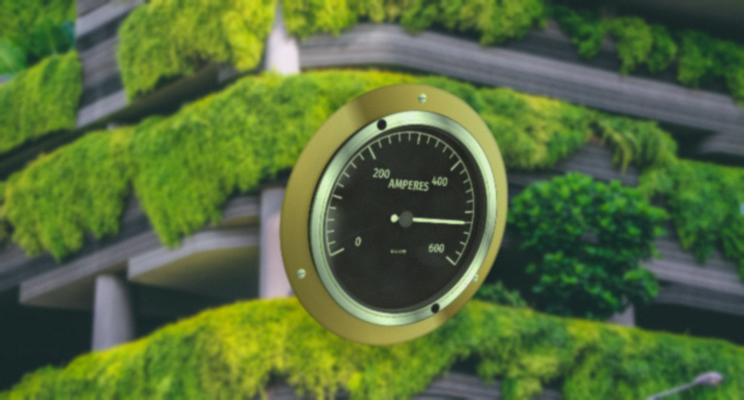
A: 520 A
